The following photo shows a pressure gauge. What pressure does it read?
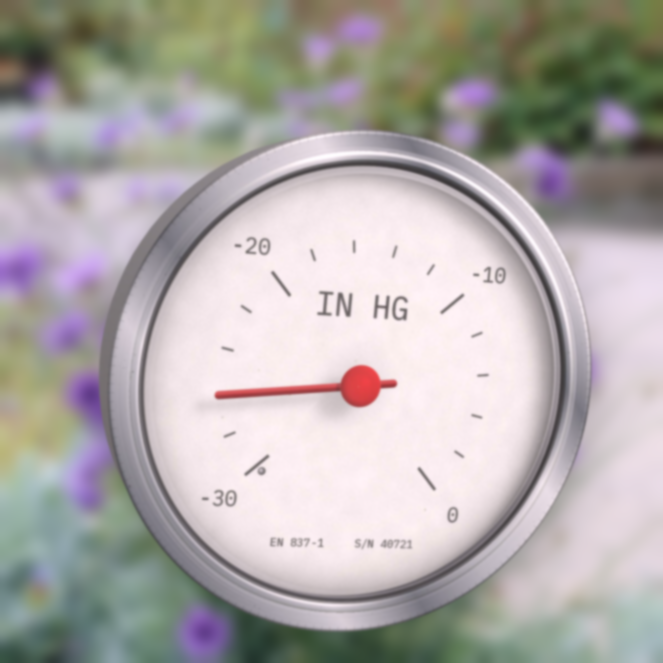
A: -26 inHg
